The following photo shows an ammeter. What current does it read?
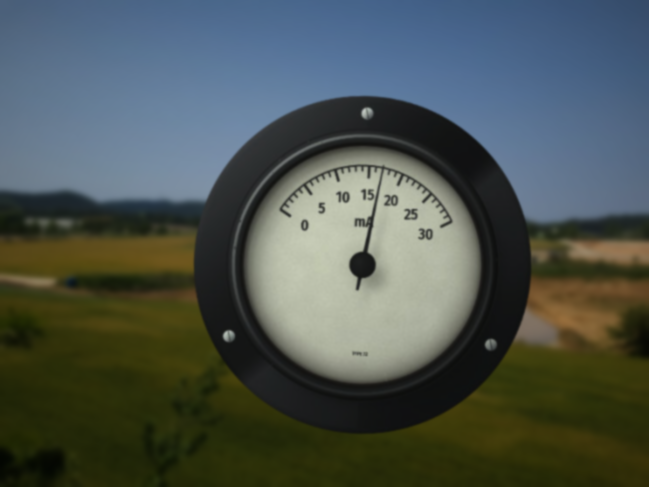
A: 17 mA
